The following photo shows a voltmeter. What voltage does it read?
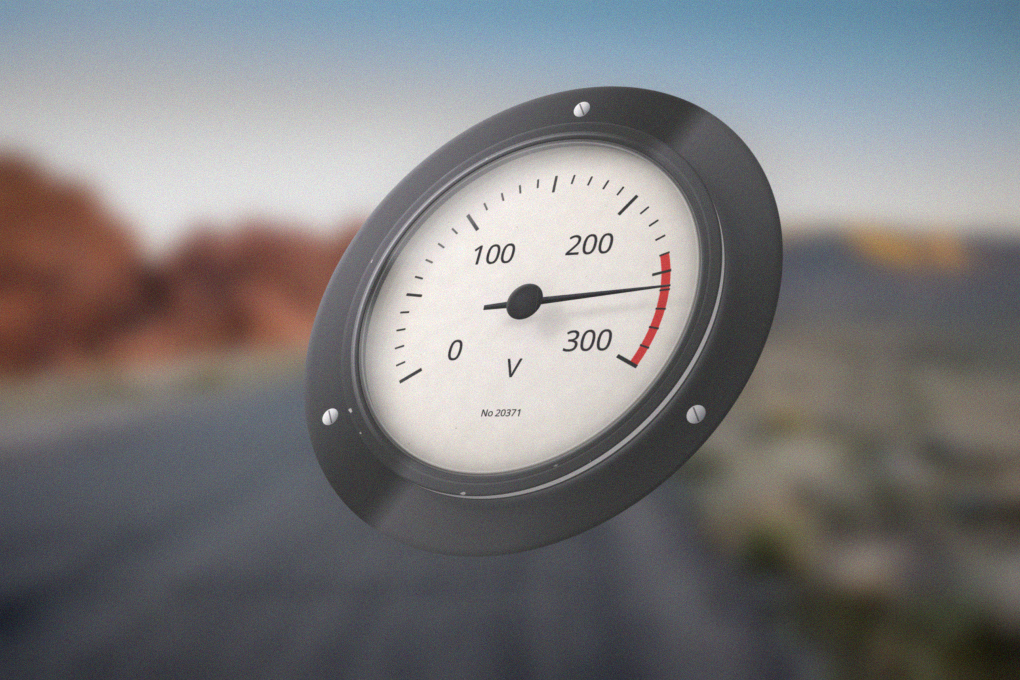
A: 260 V
